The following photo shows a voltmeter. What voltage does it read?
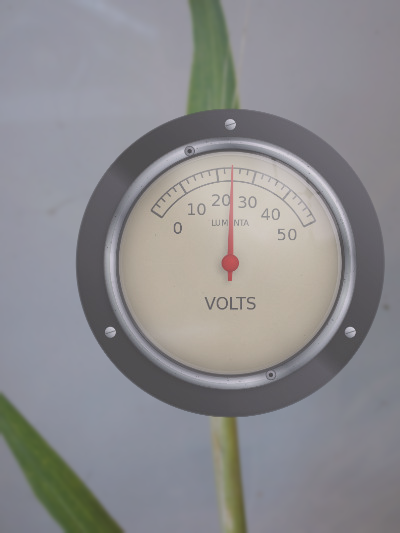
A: 24 V
